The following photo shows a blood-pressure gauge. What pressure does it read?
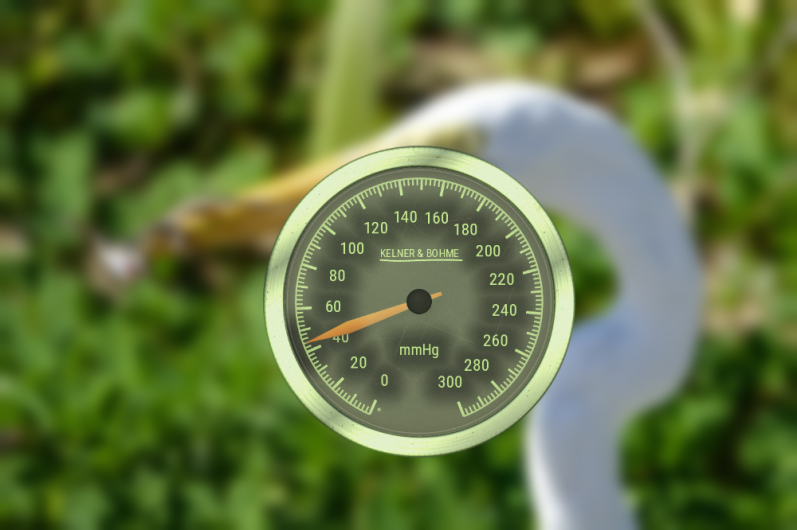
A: 44 mmHg
